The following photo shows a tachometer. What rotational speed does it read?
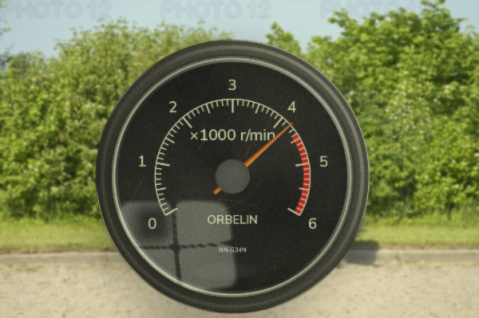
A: 4200 rpm
